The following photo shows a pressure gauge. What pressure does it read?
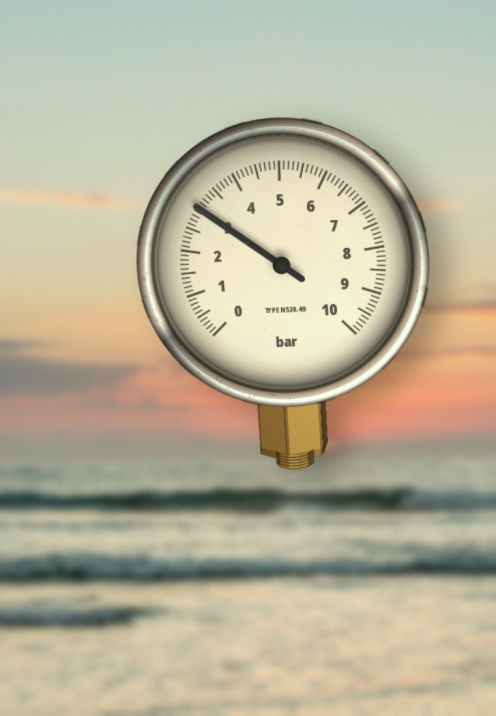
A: 3 bar
